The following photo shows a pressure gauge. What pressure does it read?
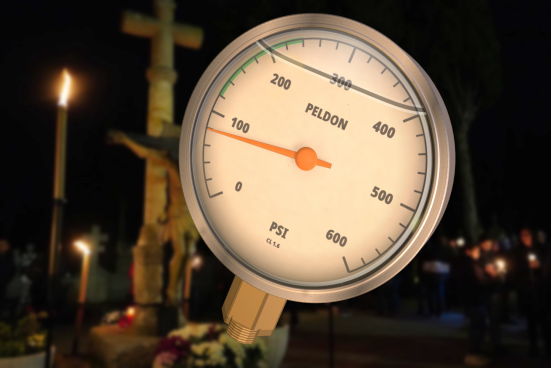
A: 80 psi
